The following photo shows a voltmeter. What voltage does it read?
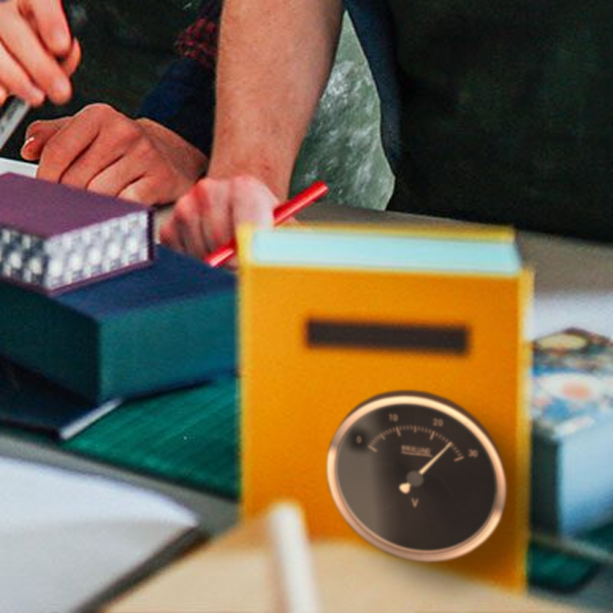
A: 25 V
